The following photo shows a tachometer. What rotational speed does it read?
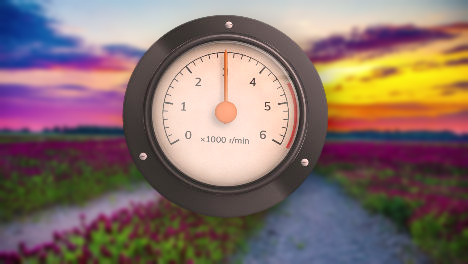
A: 3000 rpm
